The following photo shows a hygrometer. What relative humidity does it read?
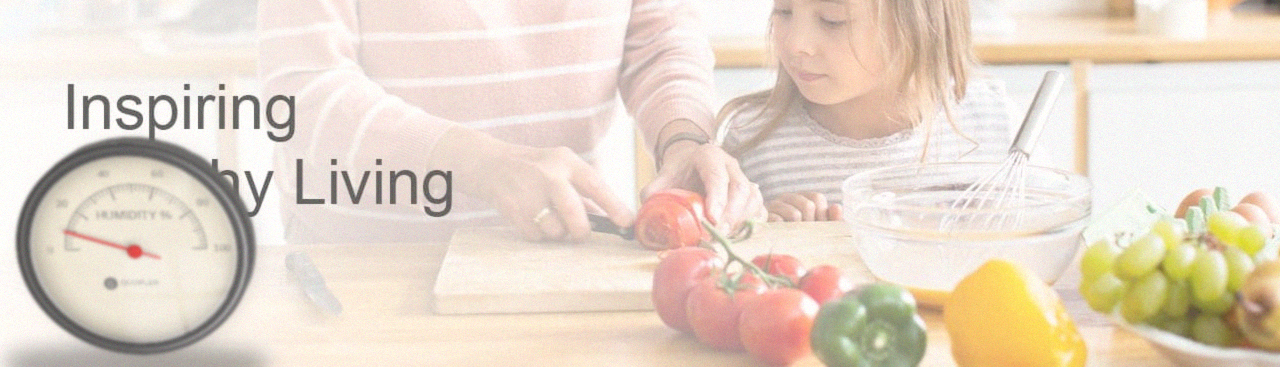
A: 10 %
